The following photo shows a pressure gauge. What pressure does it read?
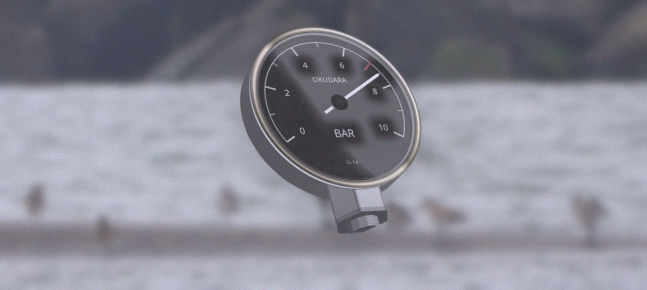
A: 7.5 bar
